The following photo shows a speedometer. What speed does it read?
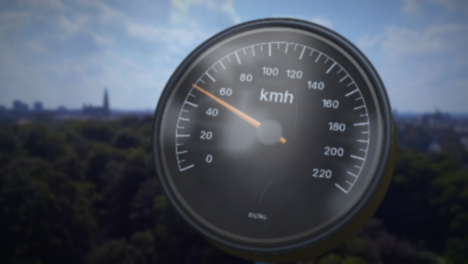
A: 50 km/h
